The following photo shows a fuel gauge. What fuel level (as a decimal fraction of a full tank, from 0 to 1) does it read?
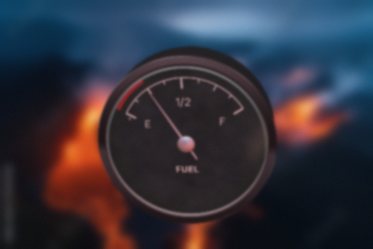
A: 0.25
